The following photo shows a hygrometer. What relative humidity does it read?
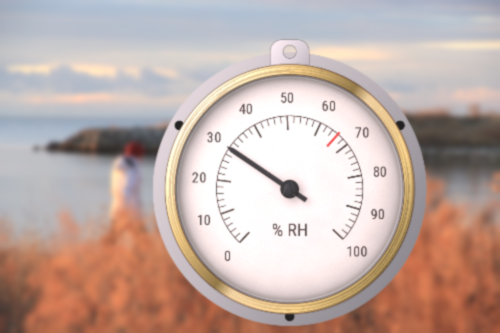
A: 30 %
